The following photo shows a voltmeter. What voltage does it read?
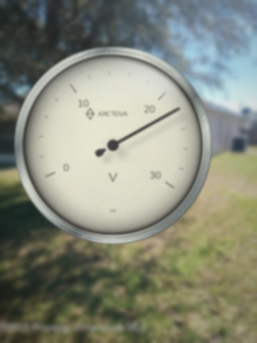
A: 22 V
